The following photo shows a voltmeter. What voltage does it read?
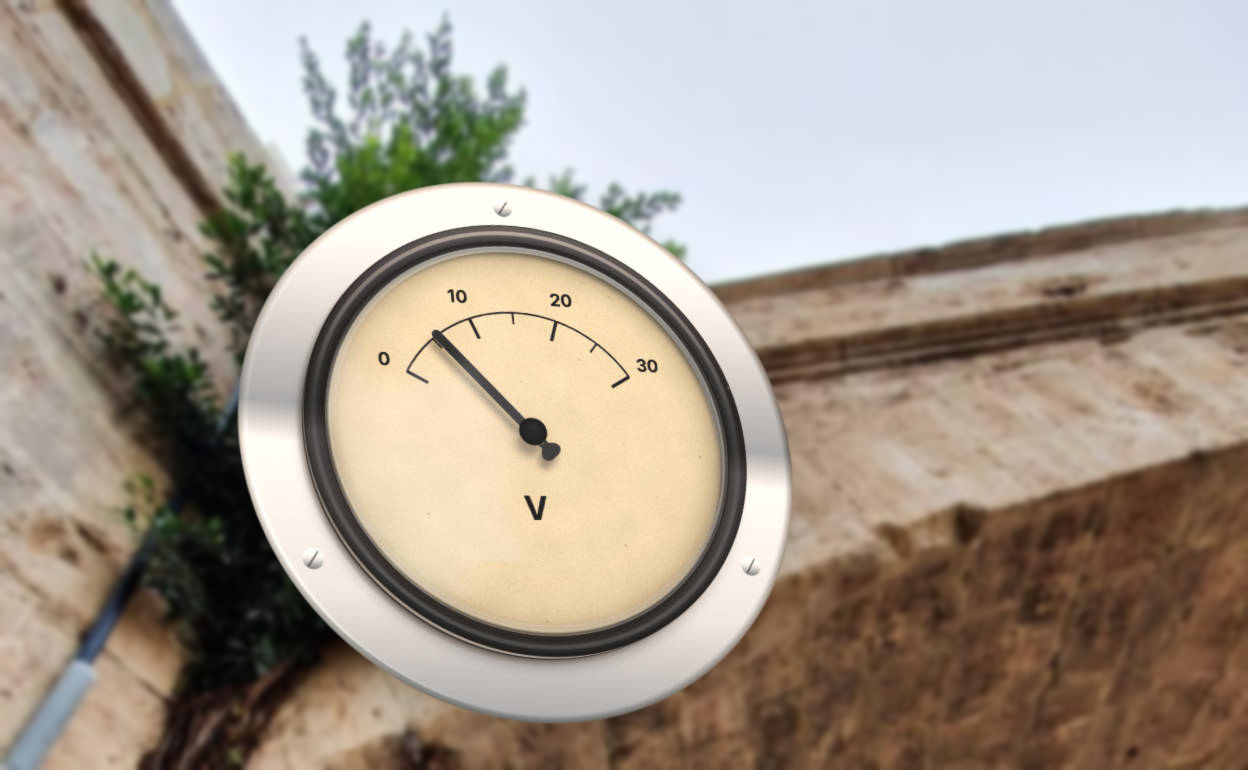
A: 5 V
